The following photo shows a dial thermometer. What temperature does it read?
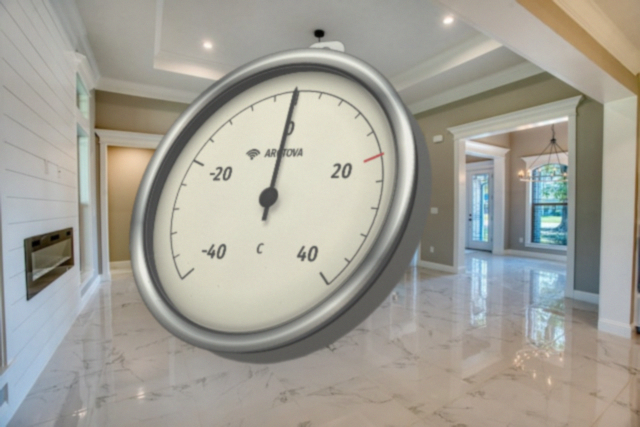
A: 0 °C
